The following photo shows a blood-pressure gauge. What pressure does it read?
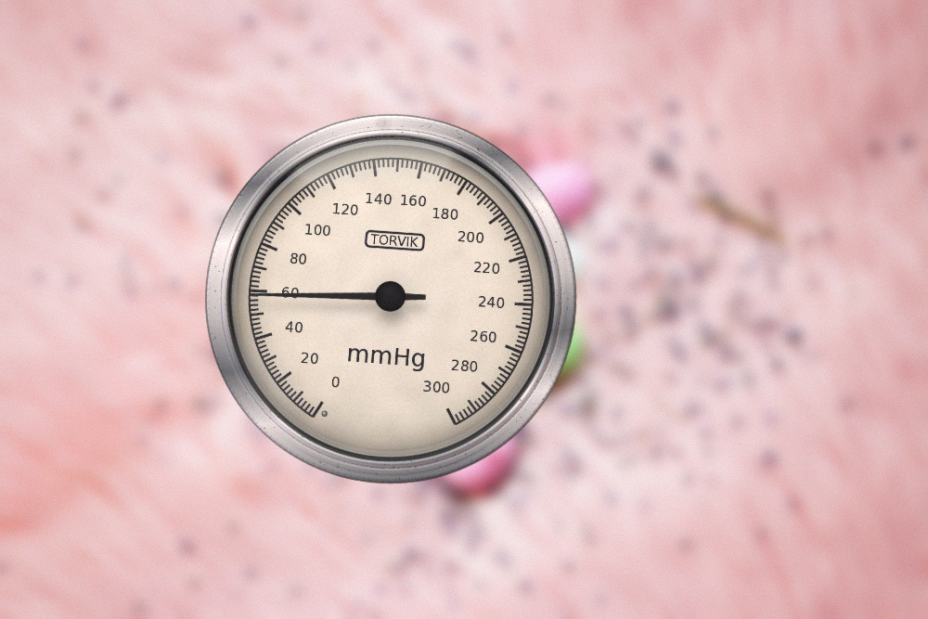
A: 58 mmHg
